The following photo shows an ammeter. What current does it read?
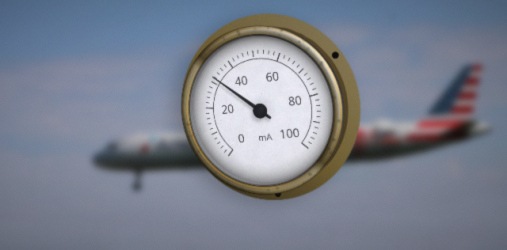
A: 32 mA
